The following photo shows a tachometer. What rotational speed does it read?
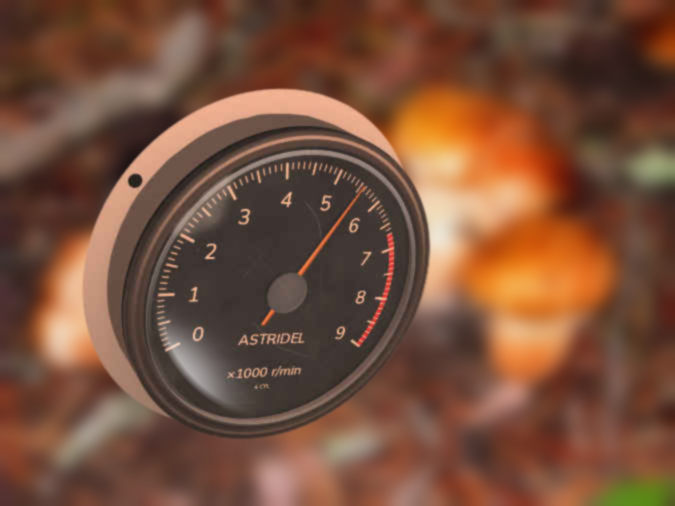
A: 5500 rpm
